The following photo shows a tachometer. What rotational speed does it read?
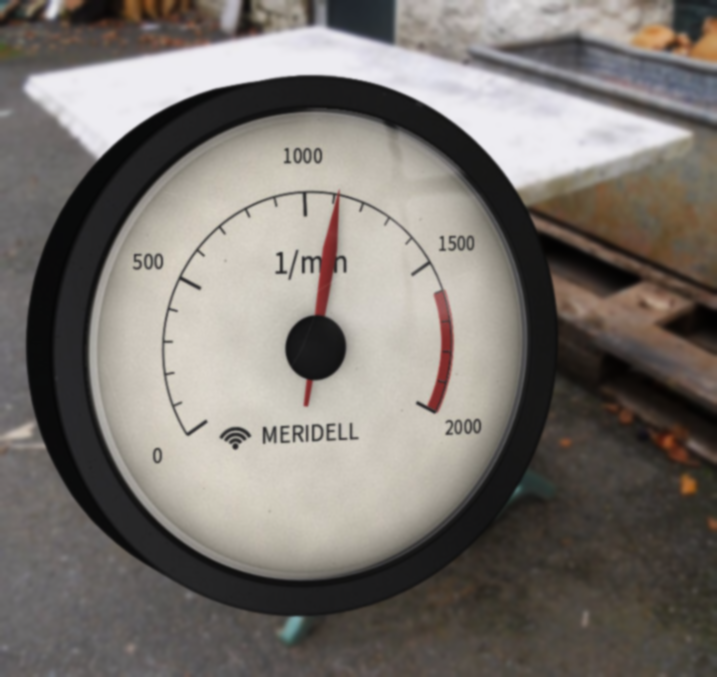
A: 1100 rpm
